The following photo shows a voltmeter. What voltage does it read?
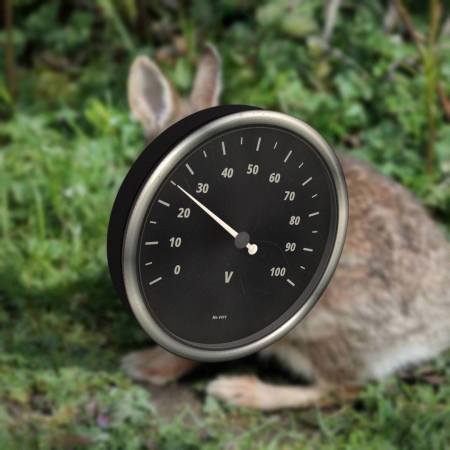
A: 25 V
